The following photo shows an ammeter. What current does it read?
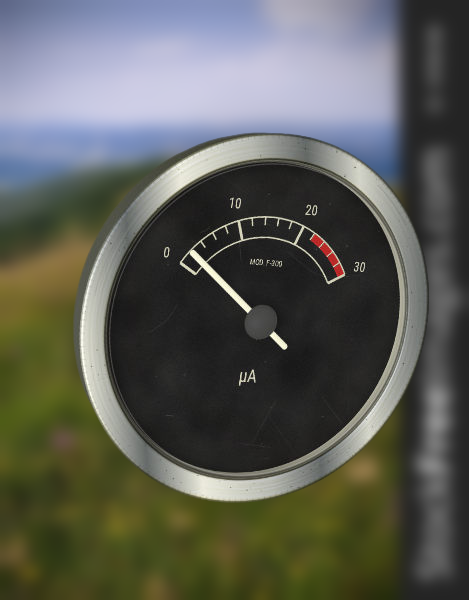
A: 2 µA
